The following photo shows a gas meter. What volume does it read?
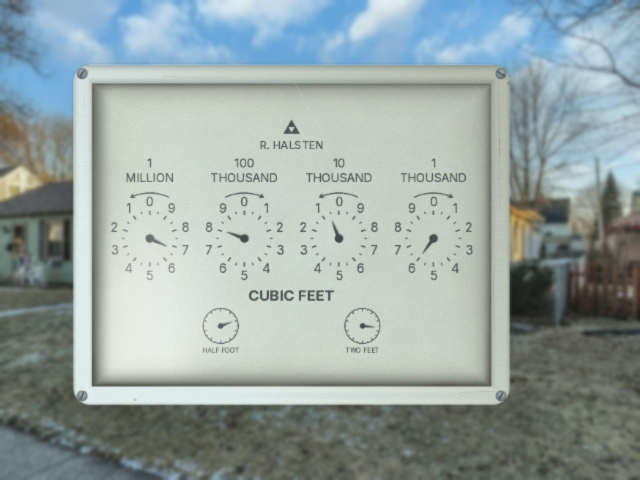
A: 680600 ft³
